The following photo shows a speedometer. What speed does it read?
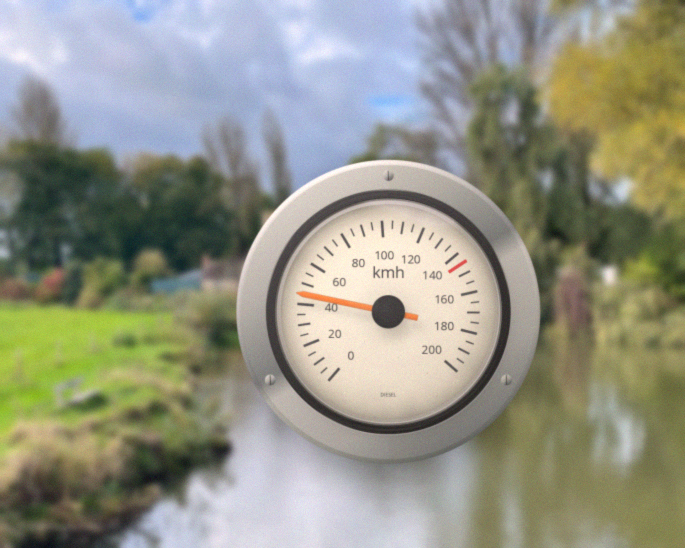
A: 45 km/h
